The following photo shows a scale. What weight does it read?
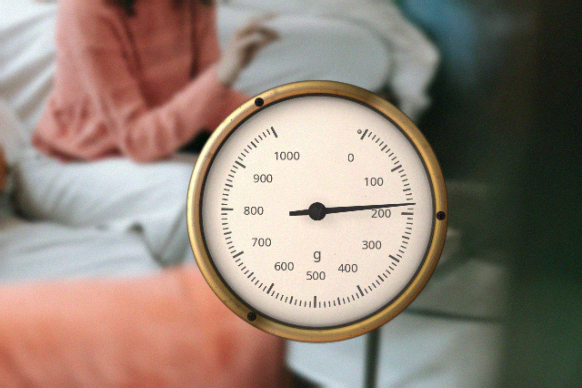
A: 180 g
